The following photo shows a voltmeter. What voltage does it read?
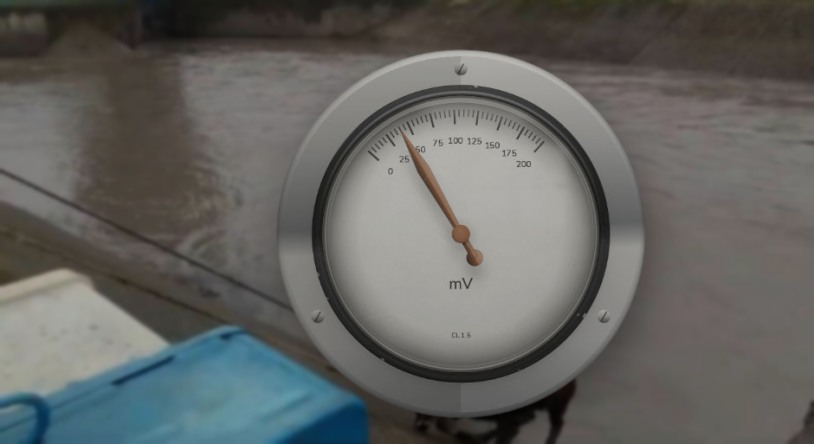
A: 40 mV
